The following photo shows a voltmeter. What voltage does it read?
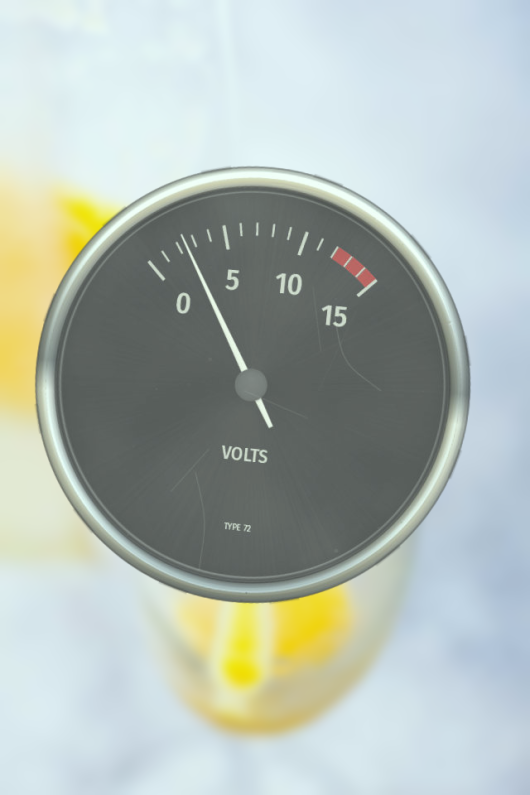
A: 2.5 V
